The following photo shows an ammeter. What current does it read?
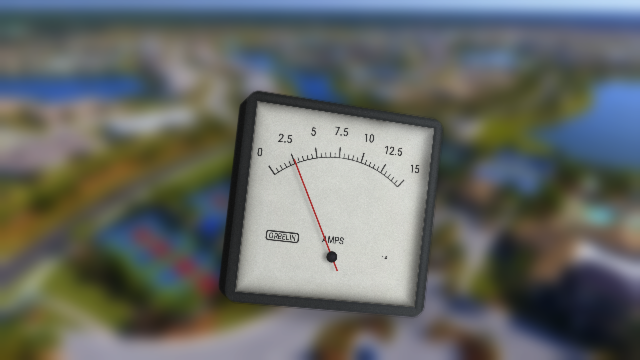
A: 2.5 A
